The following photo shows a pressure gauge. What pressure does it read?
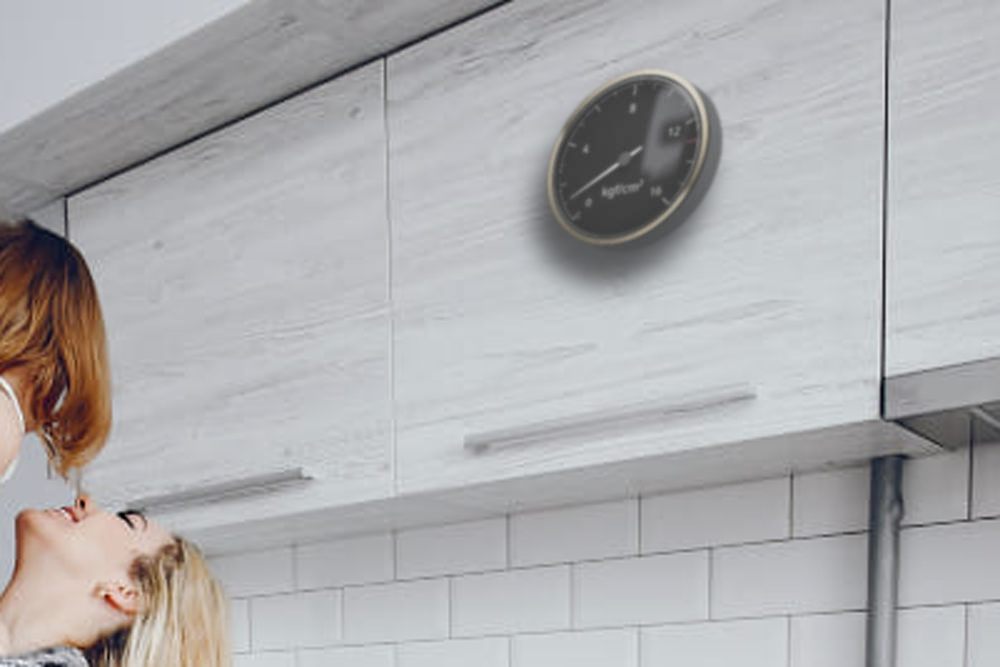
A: 1 kg/cm²
